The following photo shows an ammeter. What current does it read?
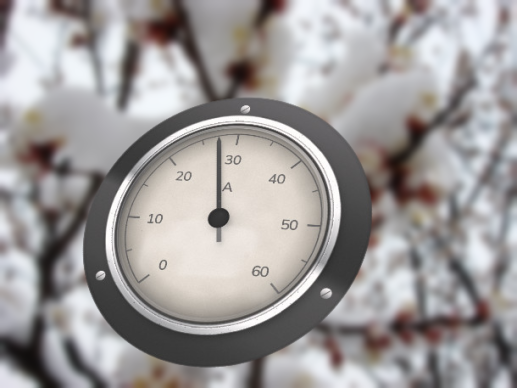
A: 27.5 A
